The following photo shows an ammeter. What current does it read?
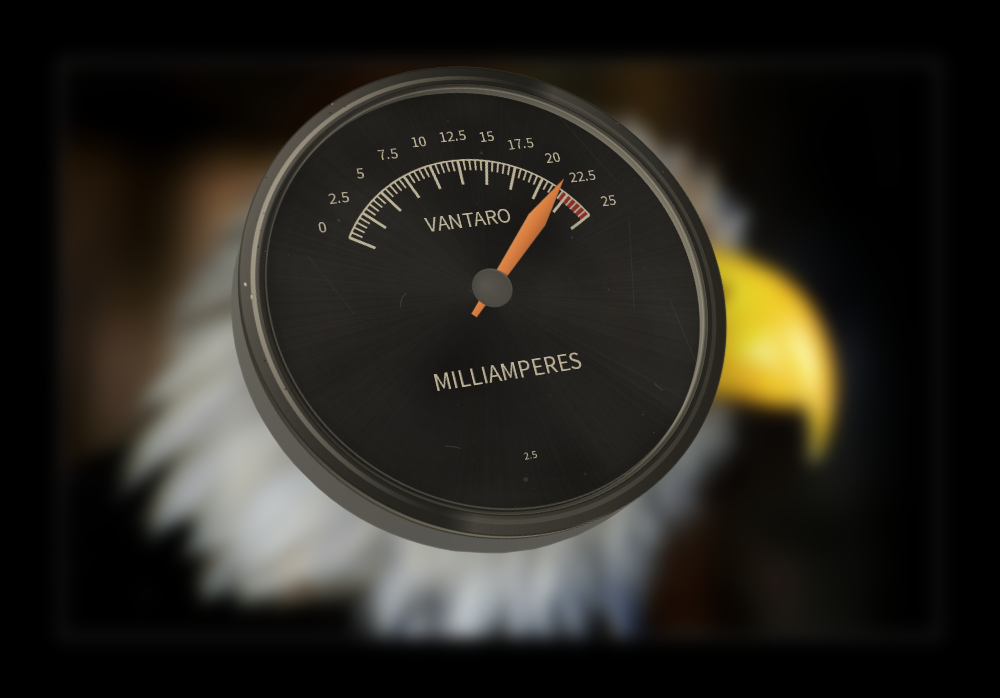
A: 21.5 mA
